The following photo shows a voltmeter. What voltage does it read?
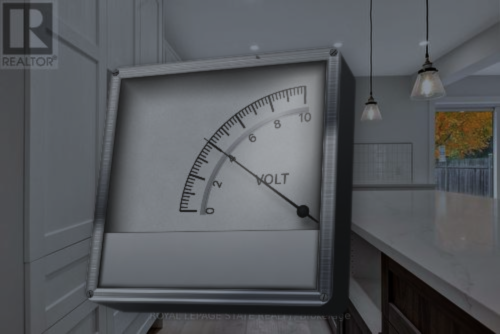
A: 4 V
